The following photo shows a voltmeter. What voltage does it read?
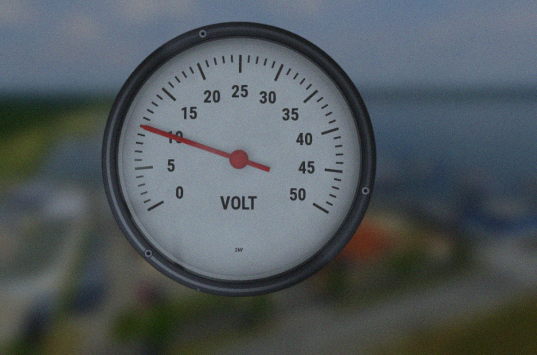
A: 10 V
